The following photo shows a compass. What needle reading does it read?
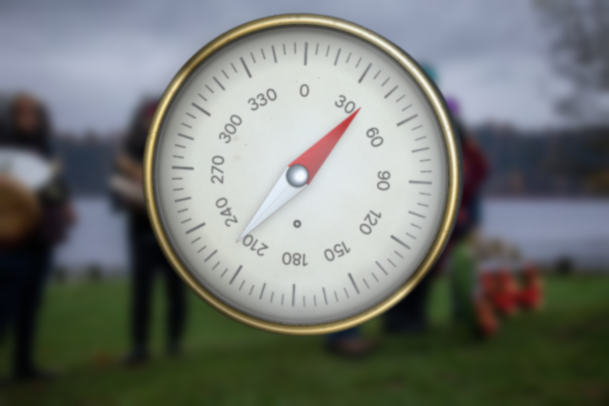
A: 40 °
